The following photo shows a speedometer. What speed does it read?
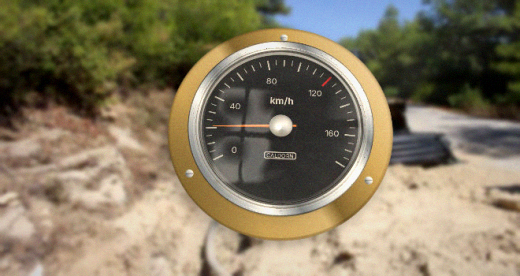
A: 20 km/h
